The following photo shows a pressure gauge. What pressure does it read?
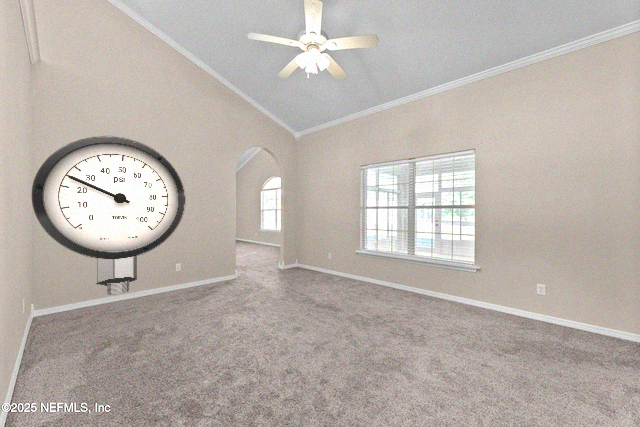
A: 25 psi
